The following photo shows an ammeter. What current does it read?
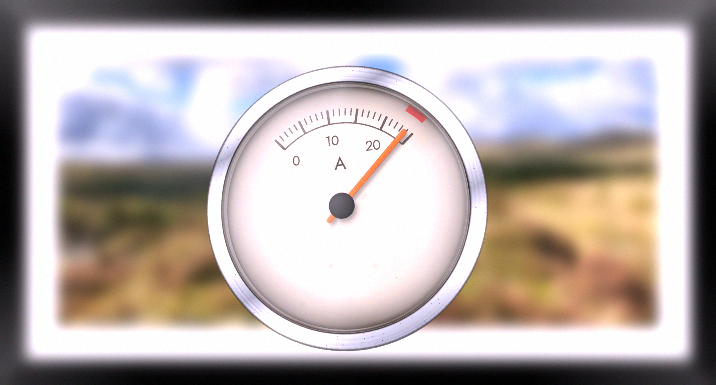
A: 24 A
